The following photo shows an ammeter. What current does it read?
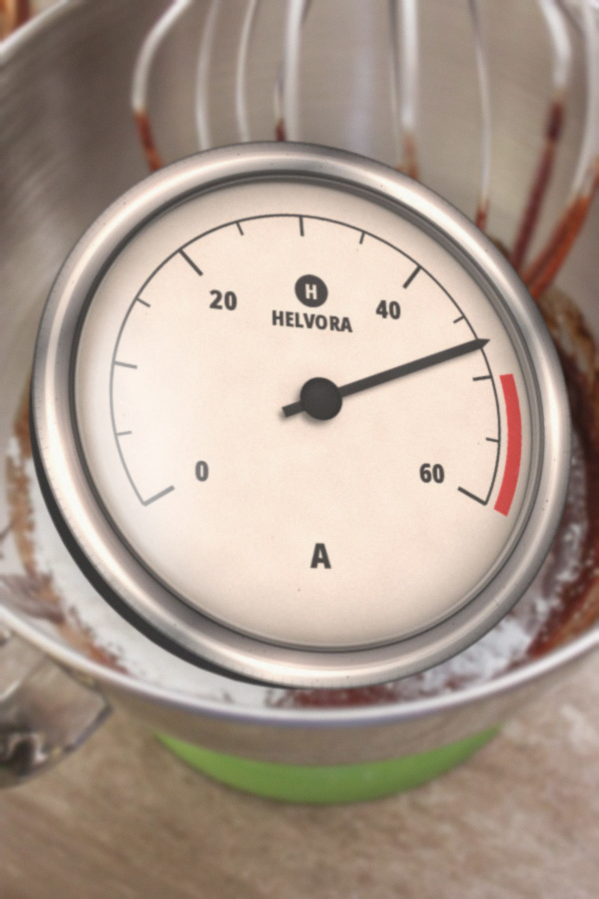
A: 47.5 A
